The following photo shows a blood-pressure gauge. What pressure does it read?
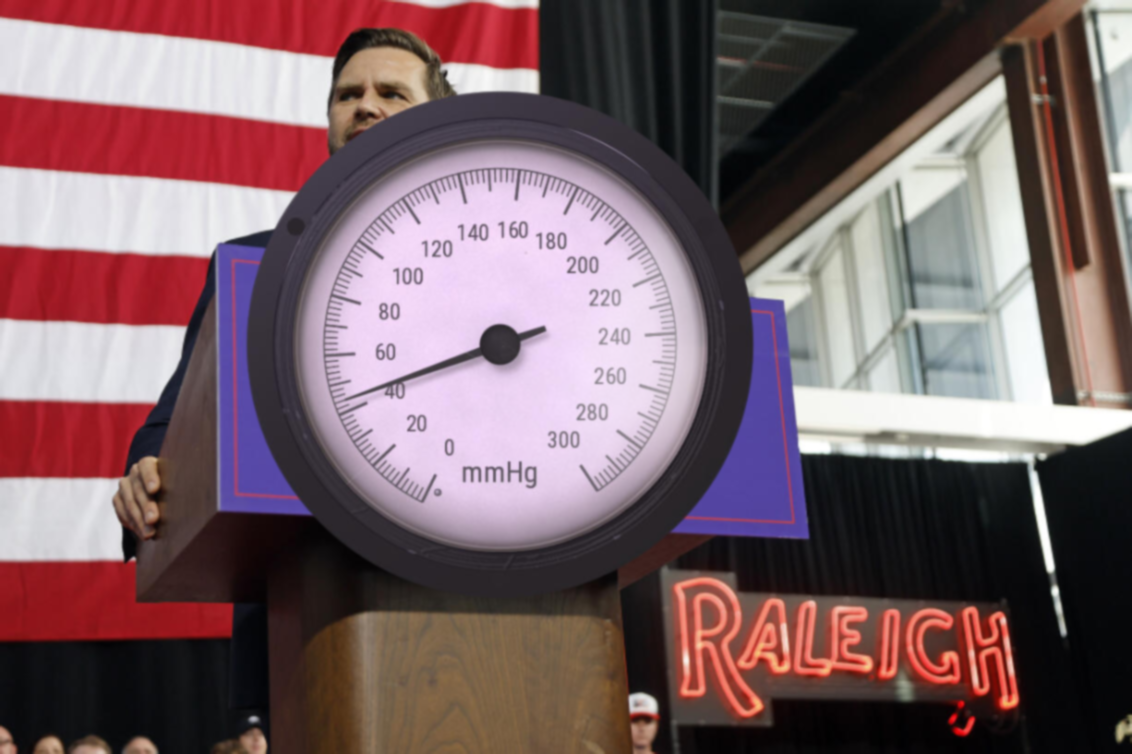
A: 44 mmHg
